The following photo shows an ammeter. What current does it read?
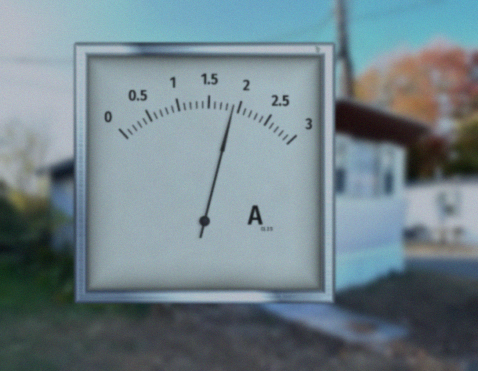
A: 1.9 A
